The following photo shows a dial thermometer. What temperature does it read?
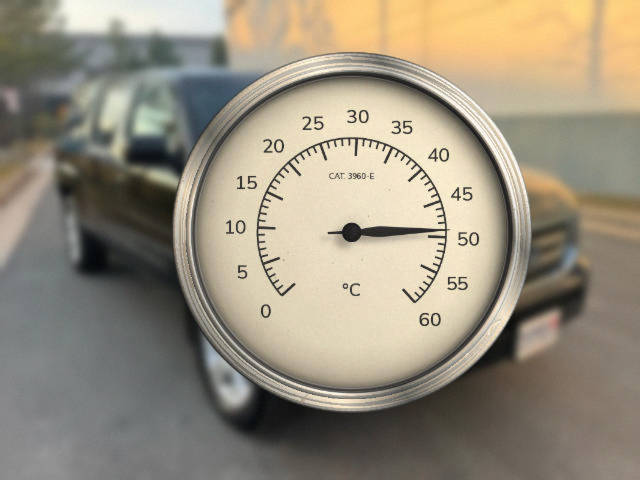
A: 49 °C
